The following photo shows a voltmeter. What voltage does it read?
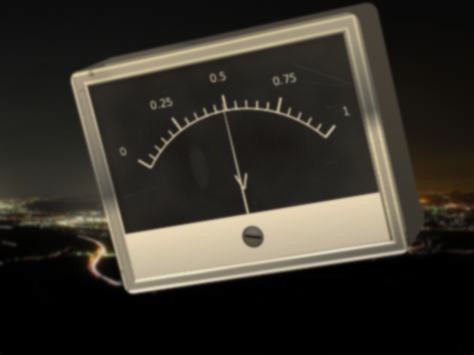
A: 0.5 V
